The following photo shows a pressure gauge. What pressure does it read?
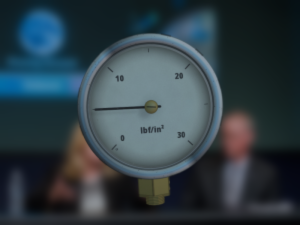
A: 5 psi
